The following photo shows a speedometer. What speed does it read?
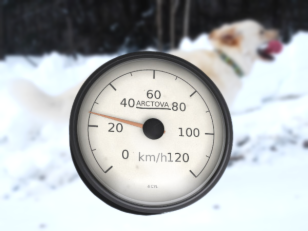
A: 25 km/h
